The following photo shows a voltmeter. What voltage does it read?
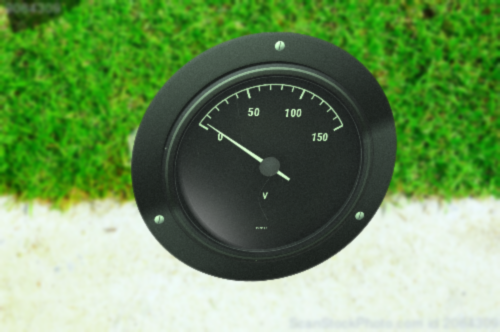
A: 5 V
